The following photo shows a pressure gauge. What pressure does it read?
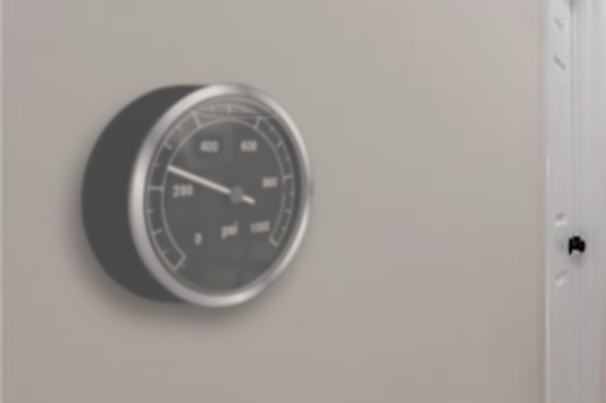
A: 250 psi
